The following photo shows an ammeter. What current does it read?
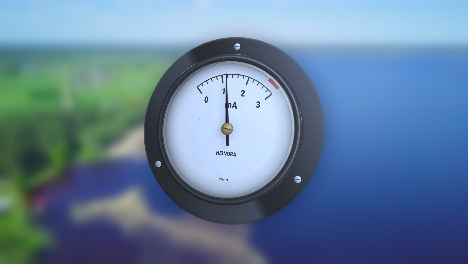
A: 1.2 mA
